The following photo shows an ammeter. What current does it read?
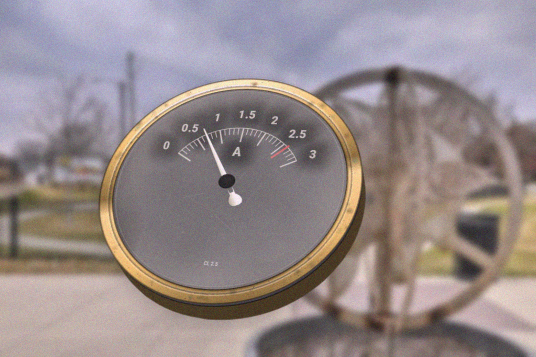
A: 0.7 A
